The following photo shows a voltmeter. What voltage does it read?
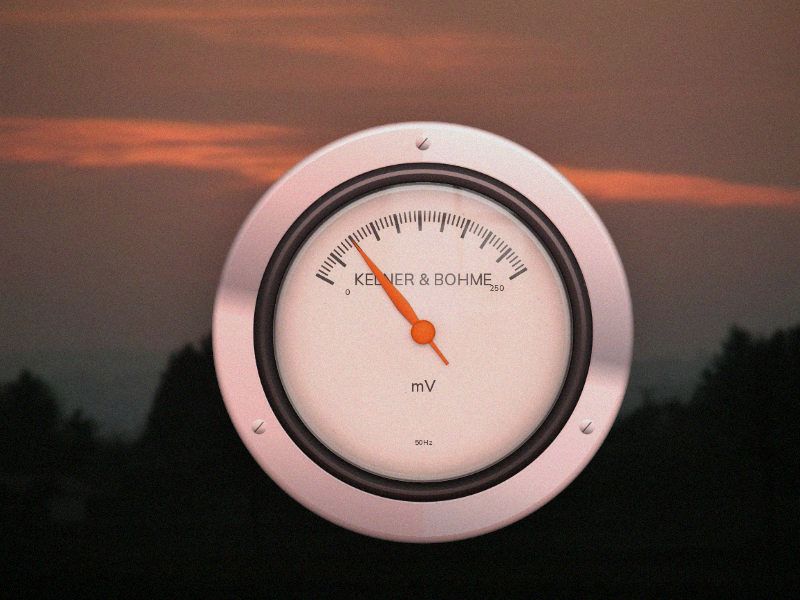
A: 50 mV
